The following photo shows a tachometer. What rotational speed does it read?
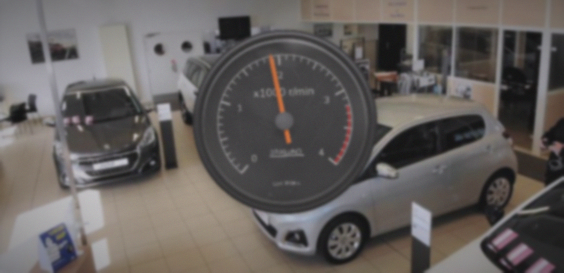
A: 1900 rpm
